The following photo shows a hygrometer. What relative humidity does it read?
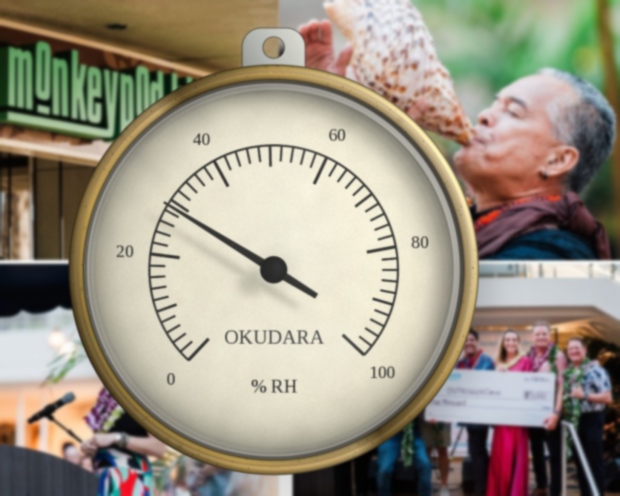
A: 29 %
